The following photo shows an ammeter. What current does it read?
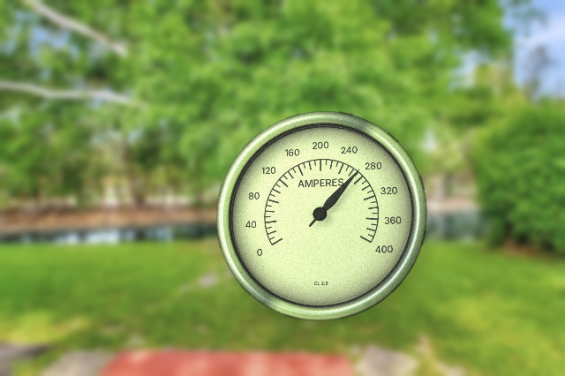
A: 270 A
